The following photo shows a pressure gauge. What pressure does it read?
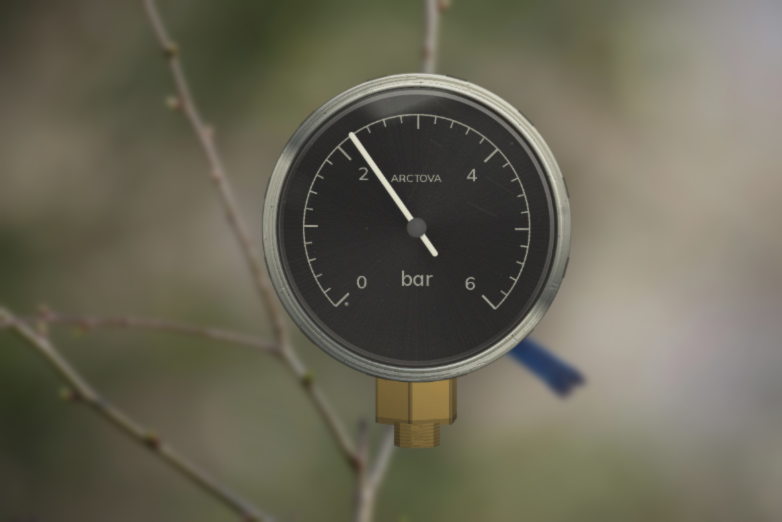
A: 2.2 bar
